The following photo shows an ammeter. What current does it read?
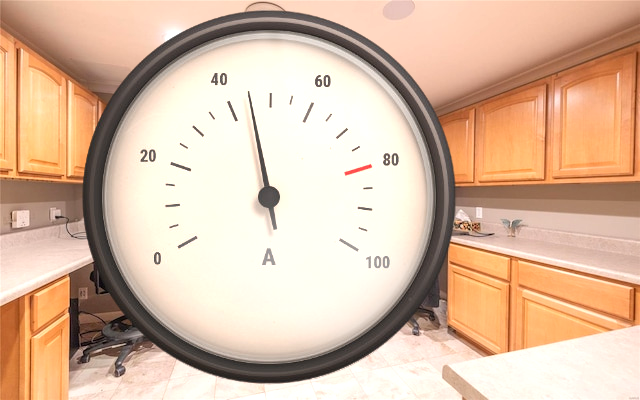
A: 45 A
